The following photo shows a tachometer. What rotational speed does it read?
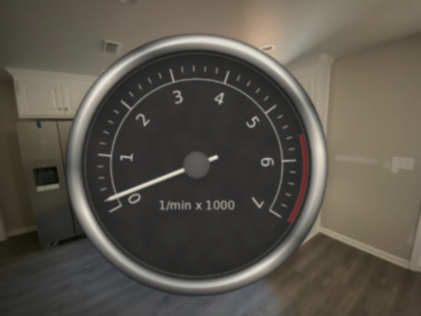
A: 200 rpm
